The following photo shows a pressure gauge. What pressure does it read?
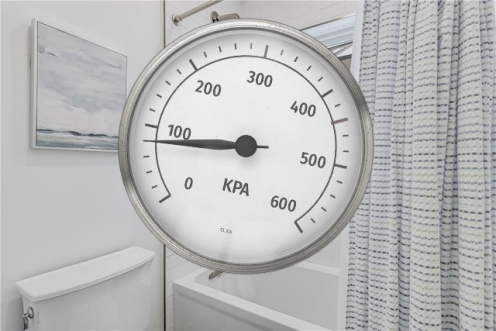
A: 80 kPa
